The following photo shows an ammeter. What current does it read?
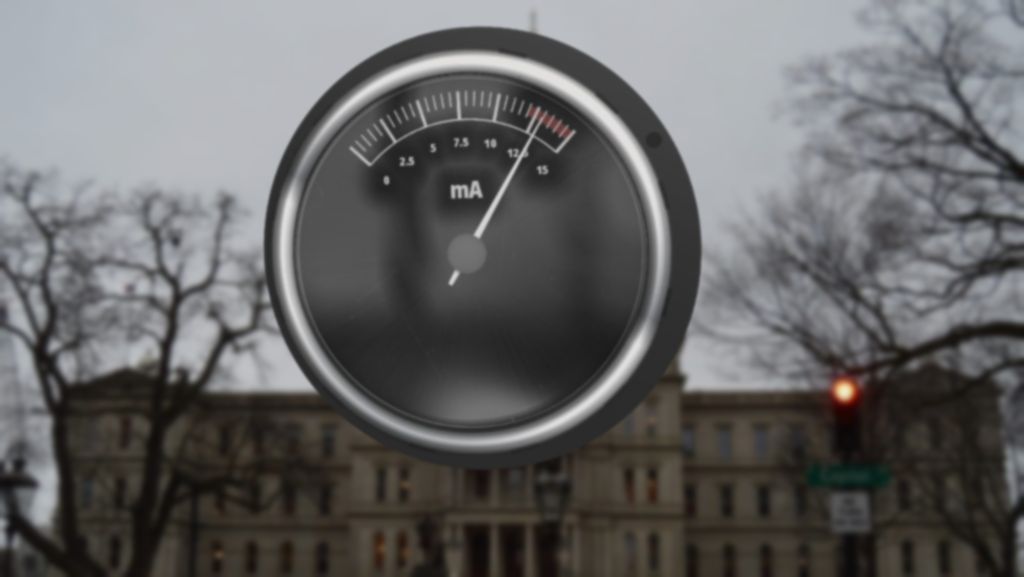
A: 13 mA
